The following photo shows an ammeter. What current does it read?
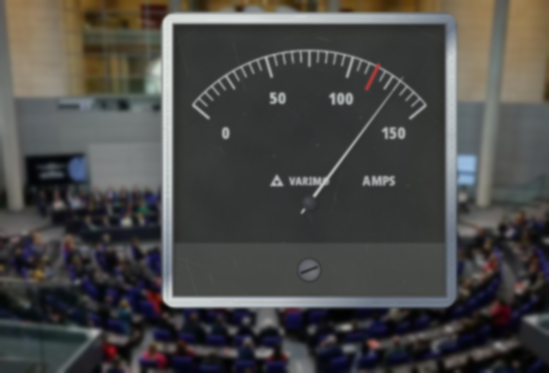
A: 130 A
